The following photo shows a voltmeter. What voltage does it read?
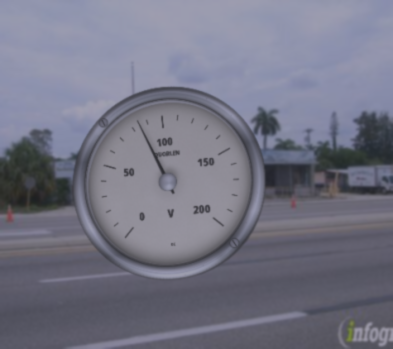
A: 85 V
